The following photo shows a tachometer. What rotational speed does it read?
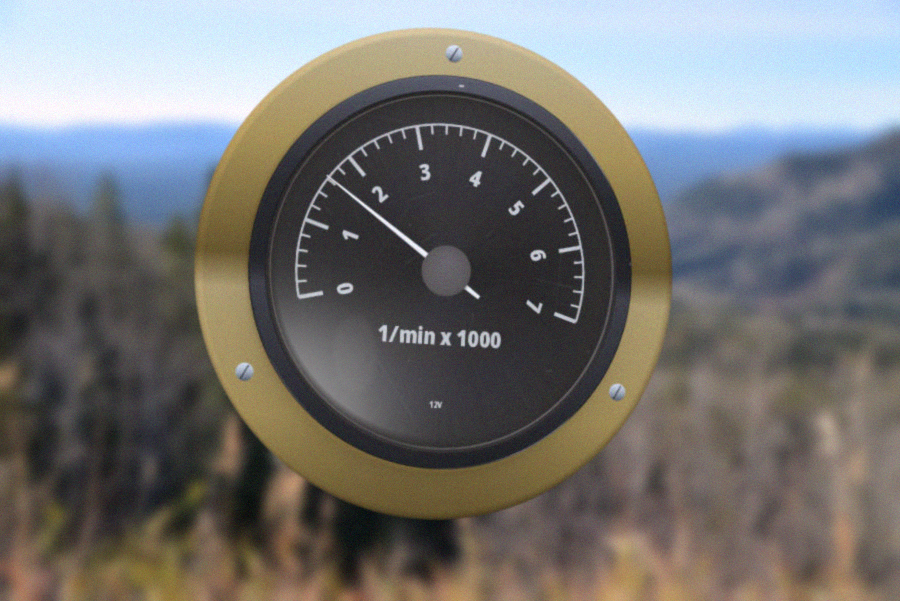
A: 1600 rpm
